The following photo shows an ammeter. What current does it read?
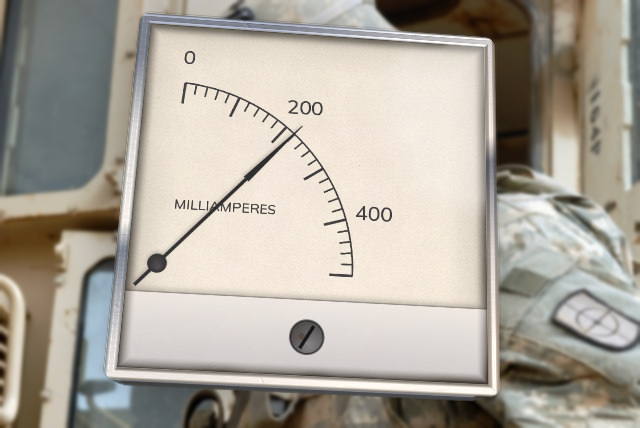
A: 220 mA
